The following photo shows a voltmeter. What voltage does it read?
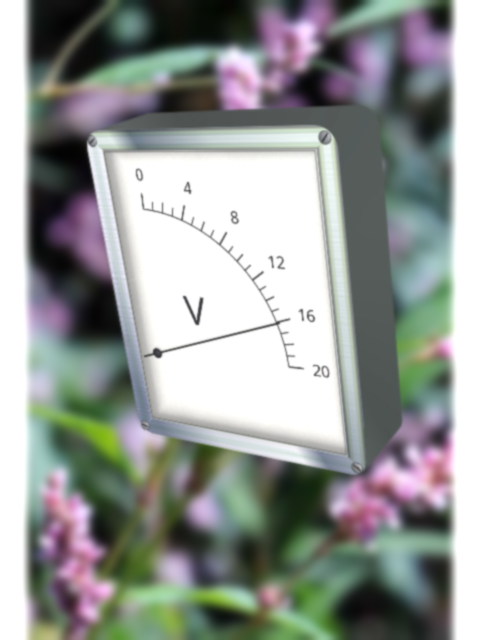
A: 16 V
